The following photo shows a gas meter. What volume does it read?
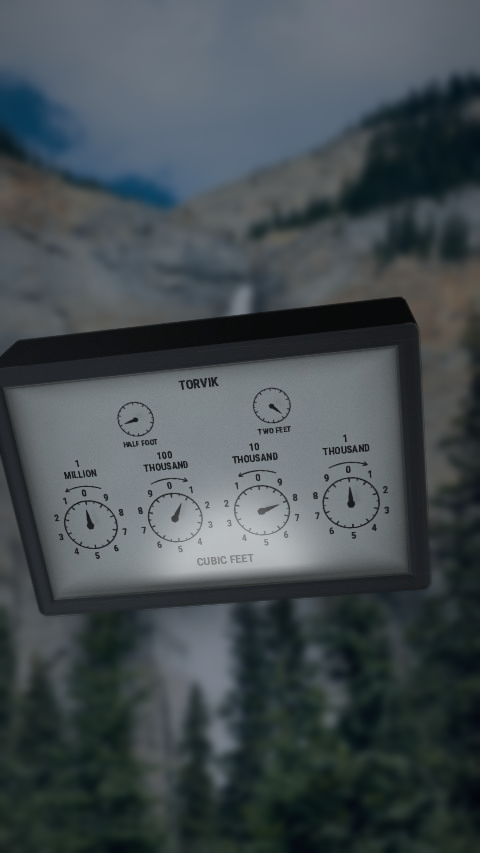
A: 8000 ft³
